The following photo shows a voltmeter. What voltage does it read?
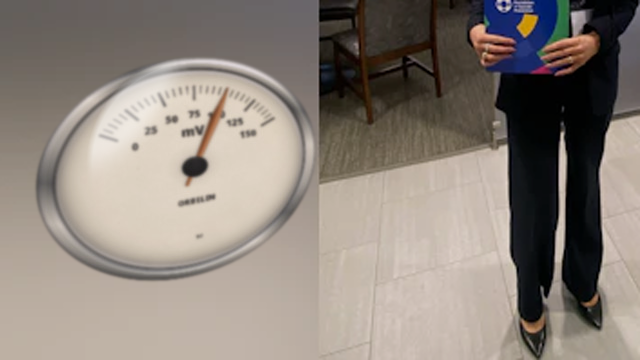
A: 100 mV
